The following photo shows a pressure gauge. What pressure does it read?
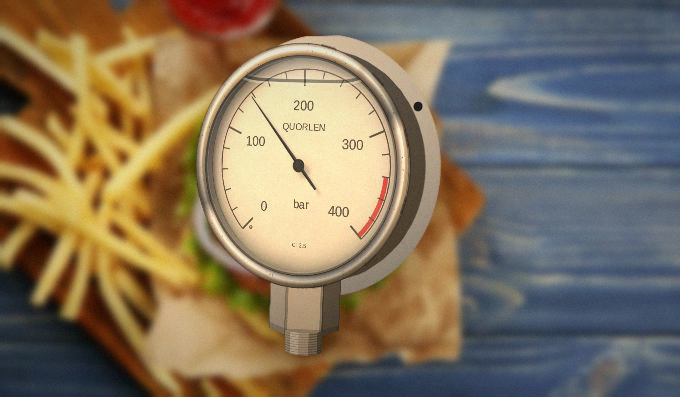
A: 140 bar
